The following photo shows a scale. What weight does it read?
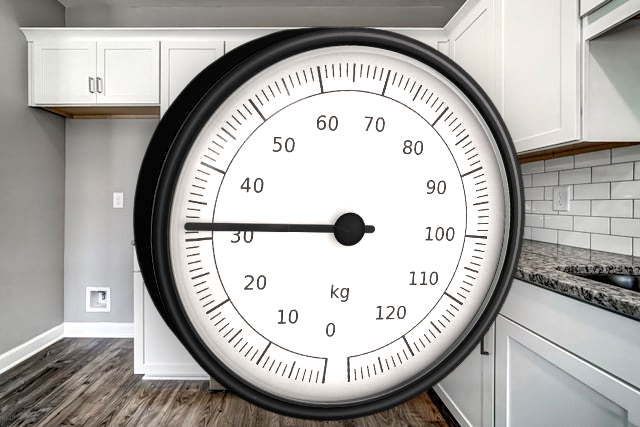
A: 32 kg
